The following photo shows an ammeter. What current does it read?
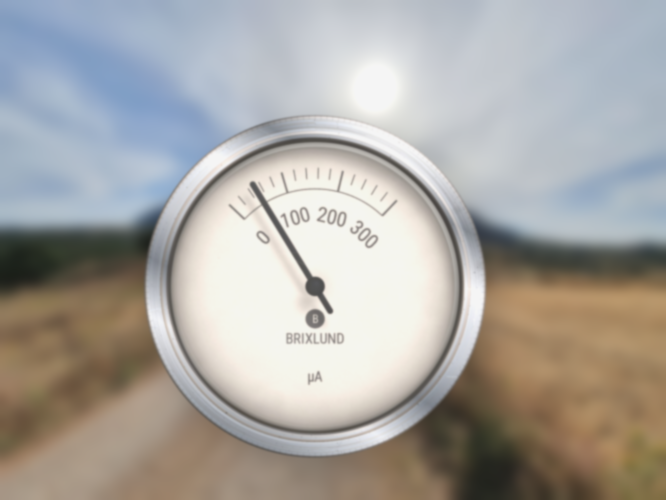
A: 50 µA
